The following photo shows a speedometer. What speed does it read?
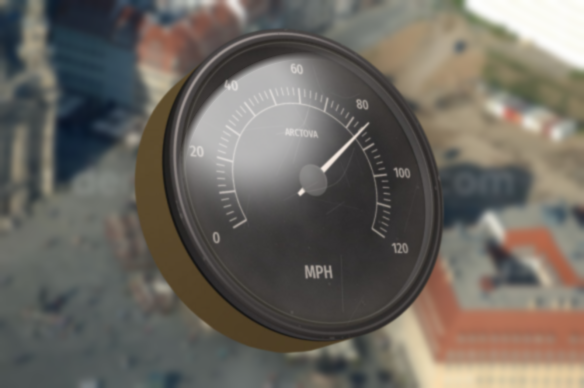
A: 84 mph
